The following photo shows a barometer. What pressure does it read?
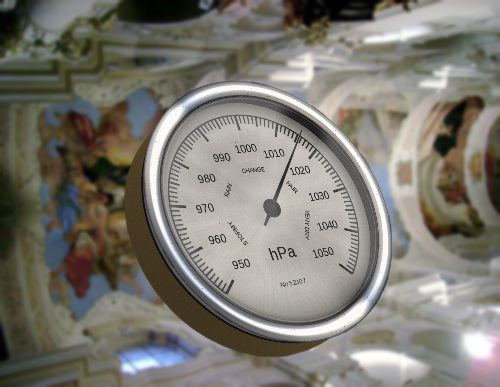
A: 1015 hPa
